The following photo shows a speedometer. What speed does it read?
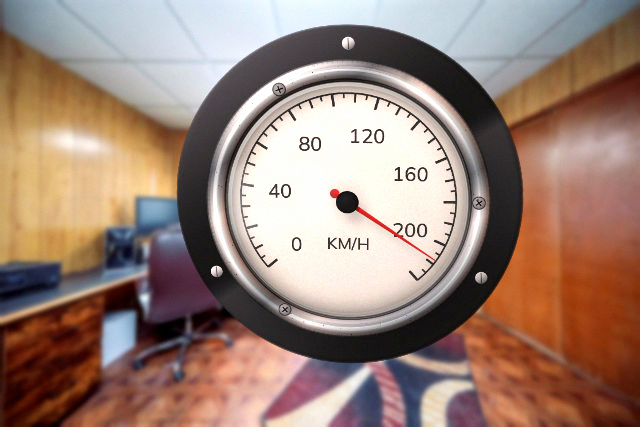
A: 207.5 km/h
